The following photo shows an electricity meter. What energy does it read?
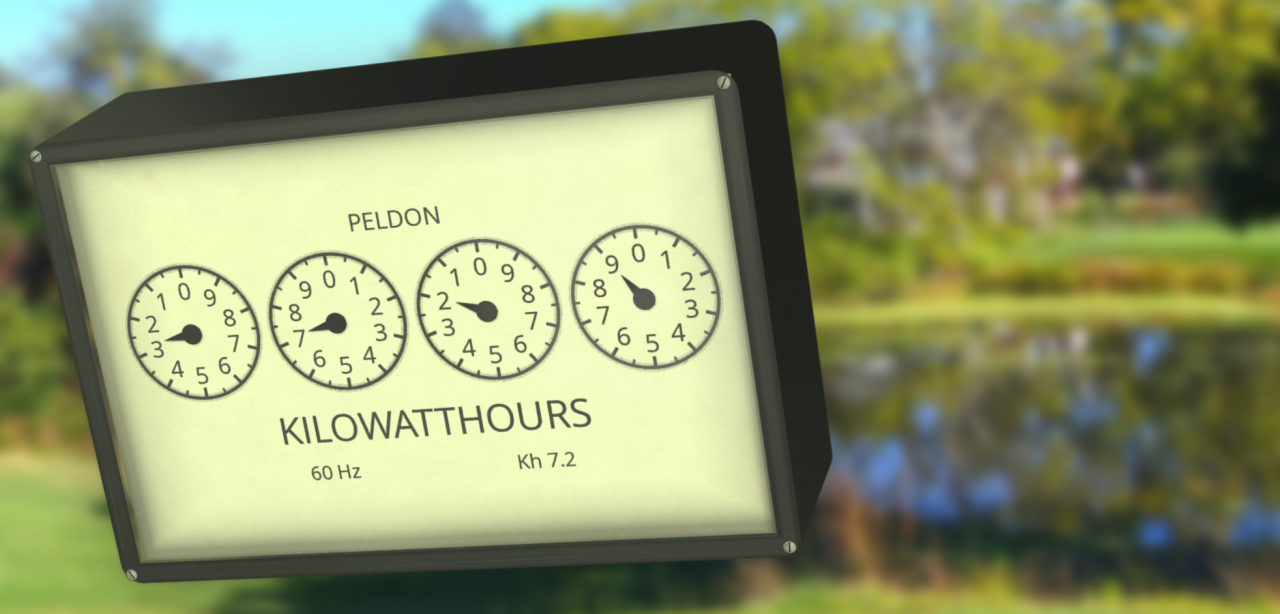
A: 2719 kWh
